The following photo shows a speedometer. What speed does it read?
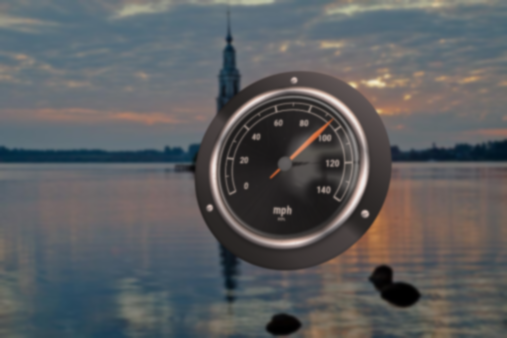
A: 95 mph
